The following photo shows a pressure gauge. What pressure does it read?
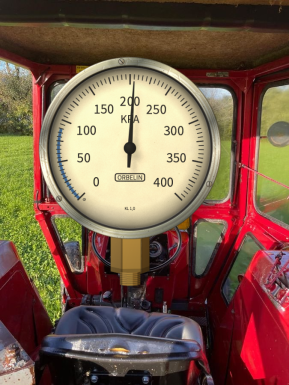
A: 205 kPa
